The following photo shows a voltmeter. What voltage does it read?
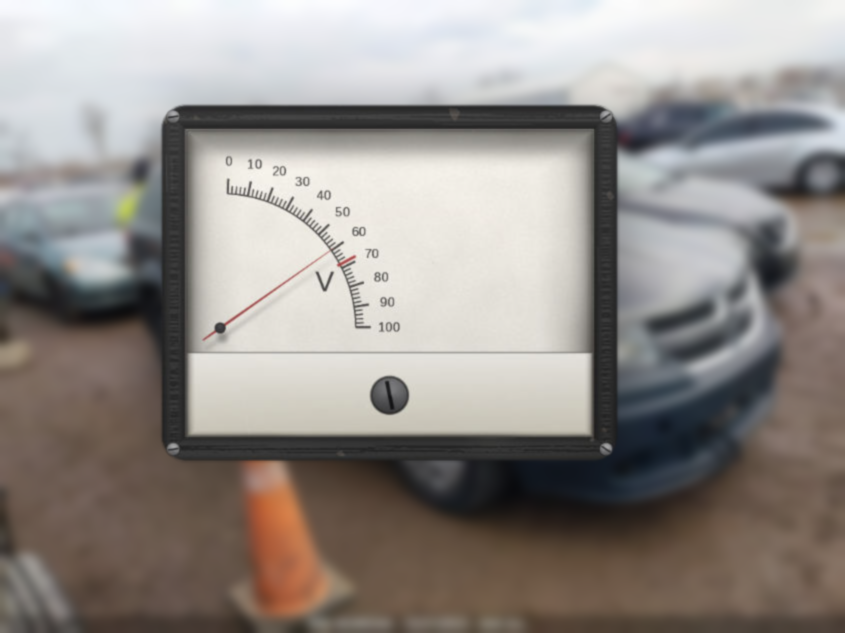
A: 60 V
